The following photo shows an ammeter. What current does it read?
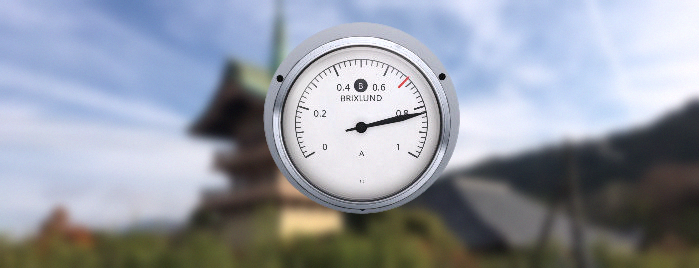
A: 0.82 A
